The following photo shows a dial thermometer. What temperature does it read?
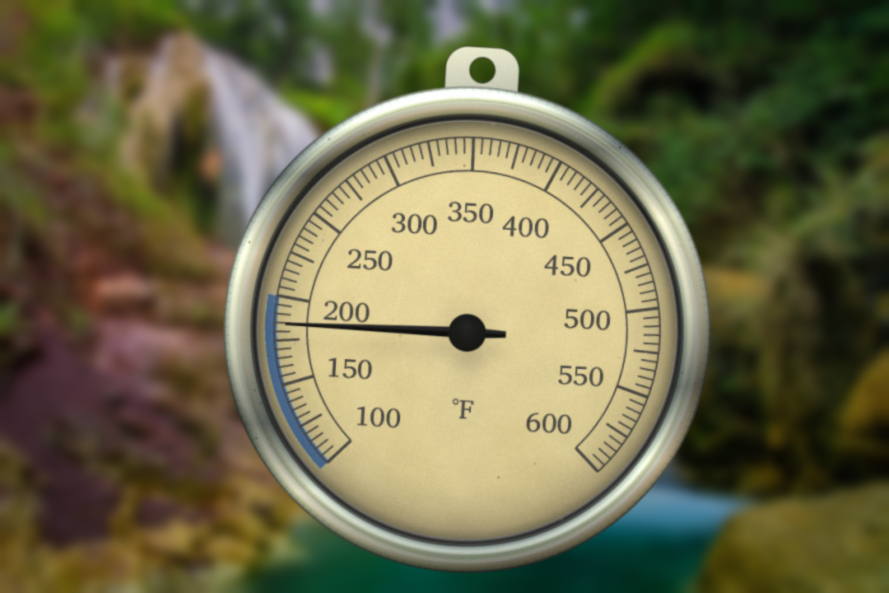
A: 185 °F
